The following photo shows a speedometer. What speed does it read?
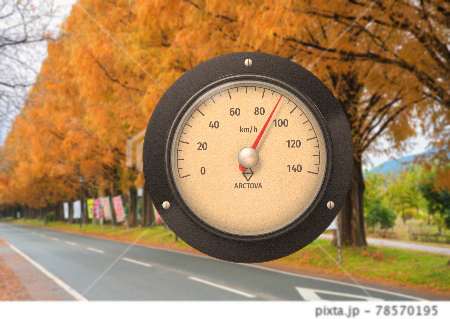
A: 90 km/h
